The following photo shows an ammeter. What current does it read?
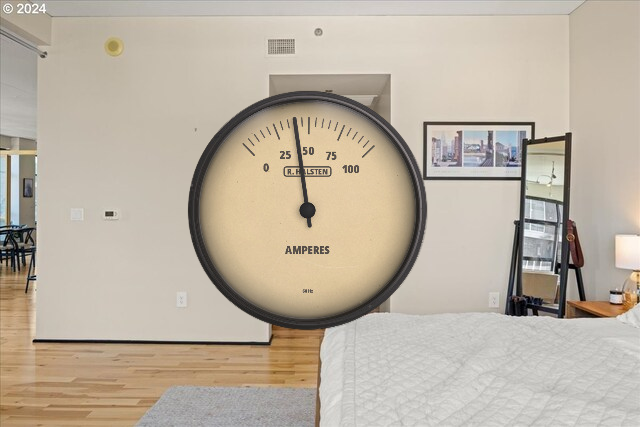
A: 40 A
